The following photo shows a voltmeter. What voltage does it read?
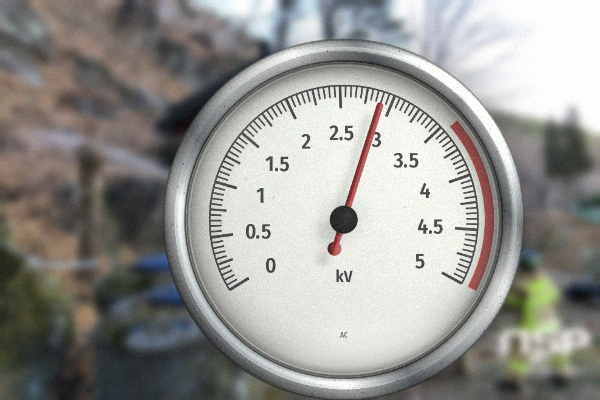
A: 2.9 kV
